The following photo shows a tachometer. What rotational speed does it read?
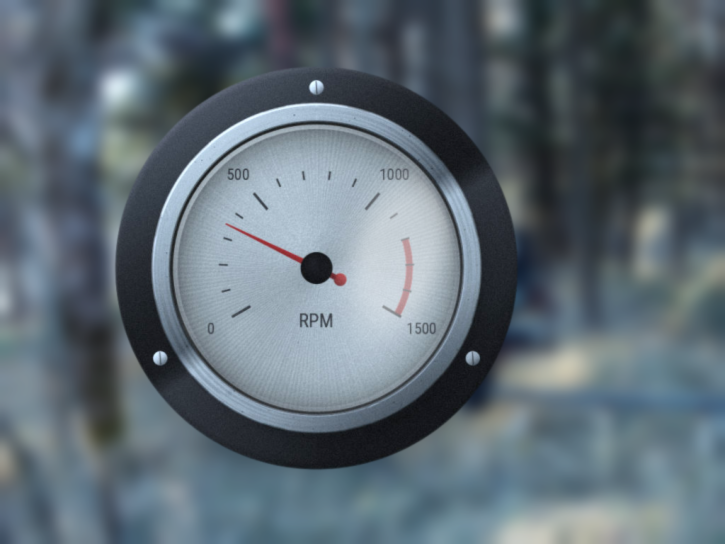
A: 350 rpm
